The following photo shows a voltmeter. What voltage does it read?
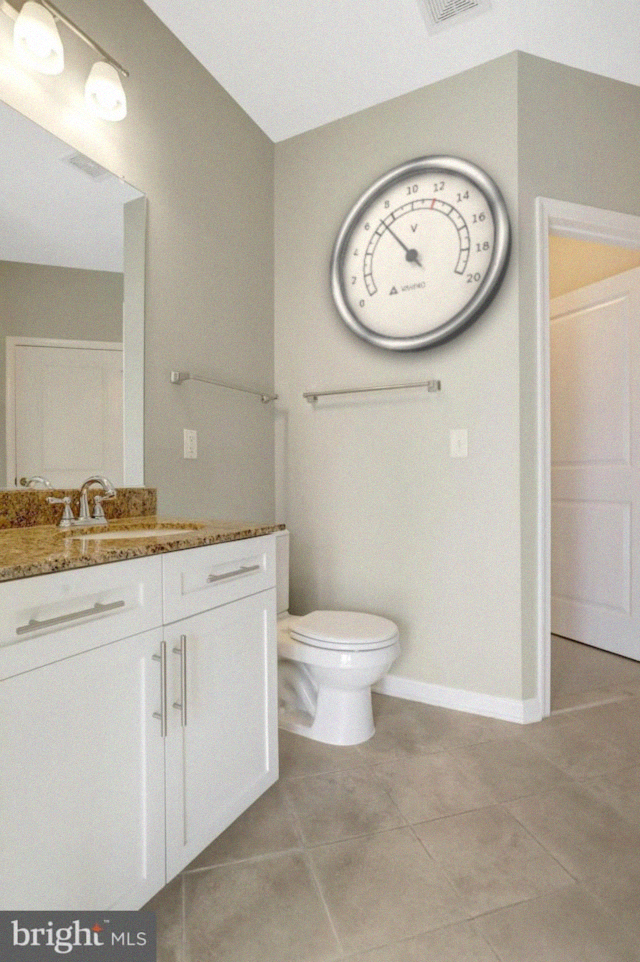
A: 7 V
